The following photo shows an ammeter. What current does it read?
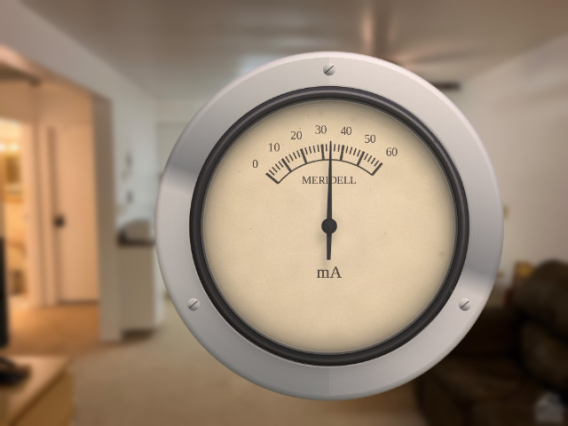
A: 34 mA
